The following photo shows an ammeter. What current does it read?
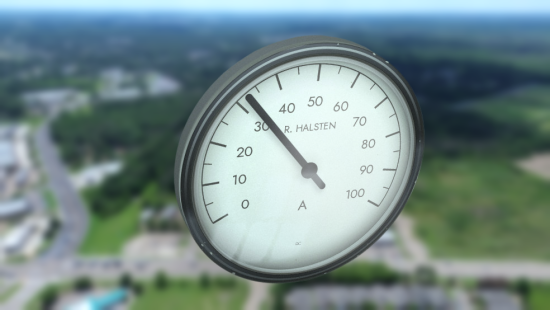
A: 32.5 A
